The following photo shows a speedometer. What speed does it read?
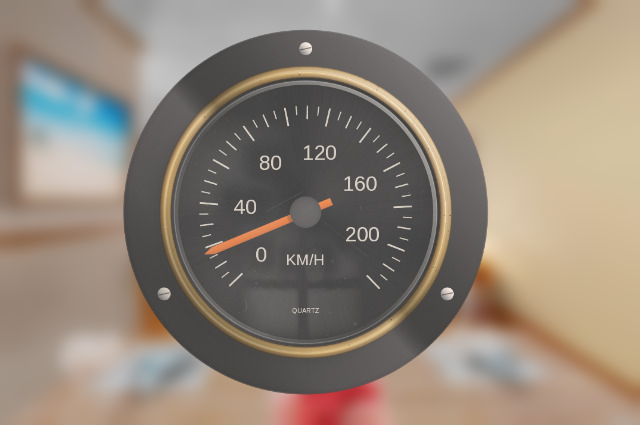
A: 17.5 km/h
